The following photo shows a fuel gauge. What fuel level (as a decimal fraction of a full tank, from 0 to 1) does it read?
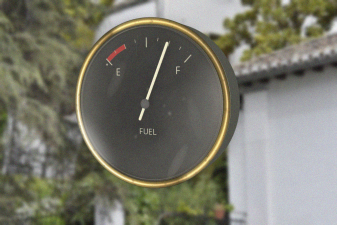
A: 0.75
